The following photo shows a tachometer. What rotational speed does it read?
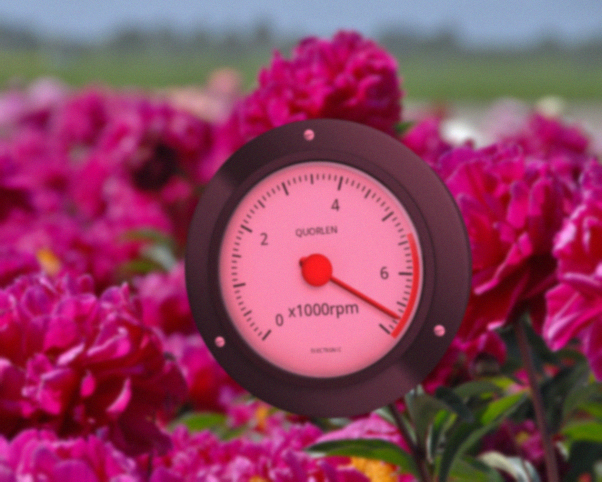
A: 6700 rpm
